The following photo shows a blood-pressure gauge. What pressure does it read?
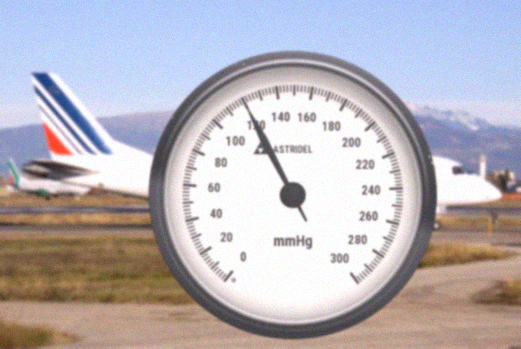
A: 120 mmHg
